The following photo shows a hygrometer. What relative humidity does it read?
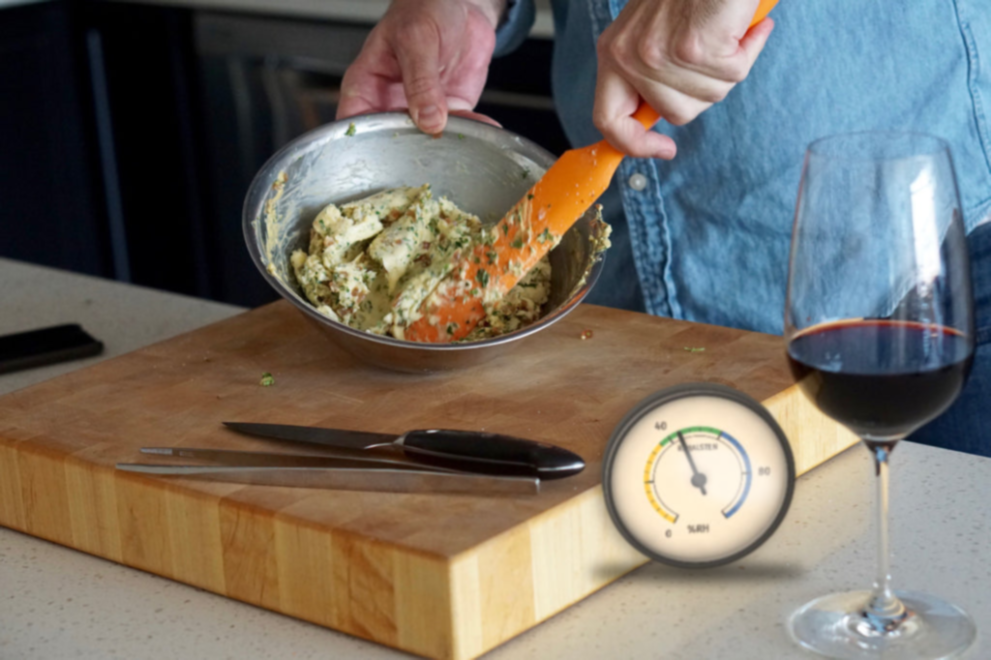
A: 44 %
